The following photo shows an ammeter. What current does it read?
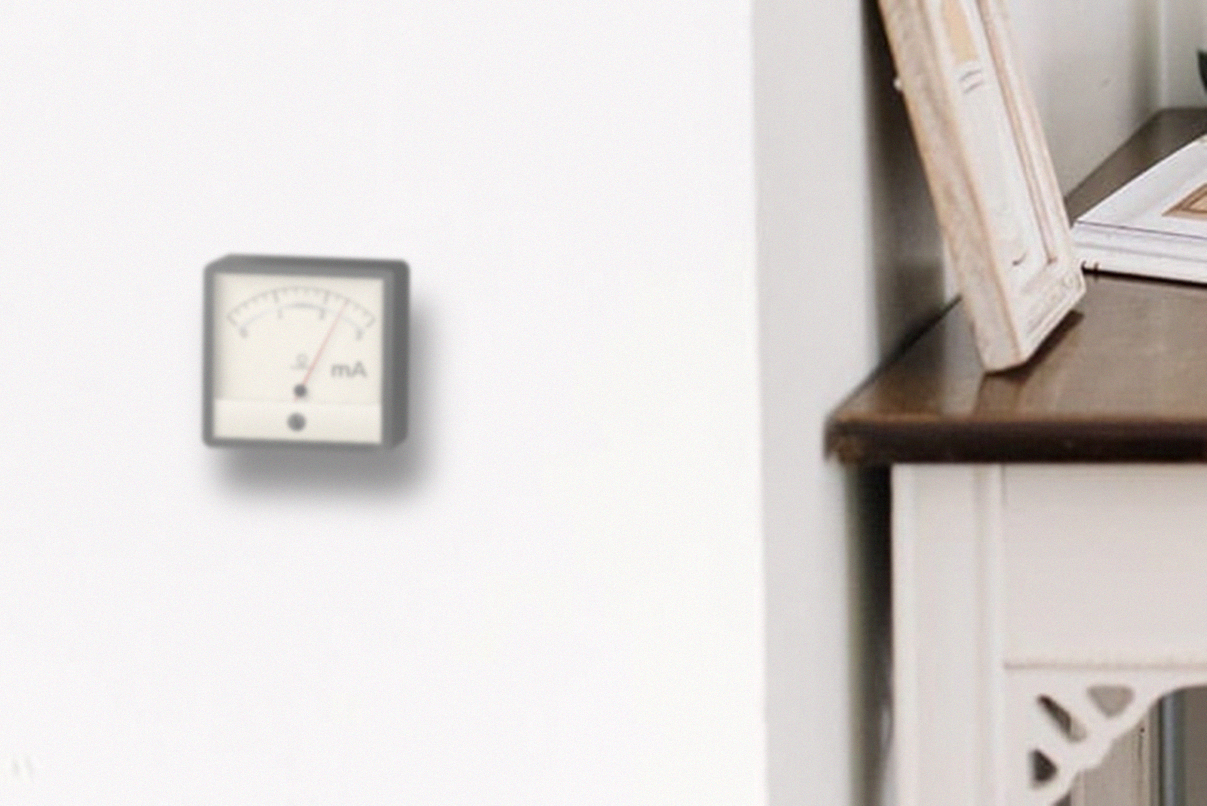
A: 2.4 mA
